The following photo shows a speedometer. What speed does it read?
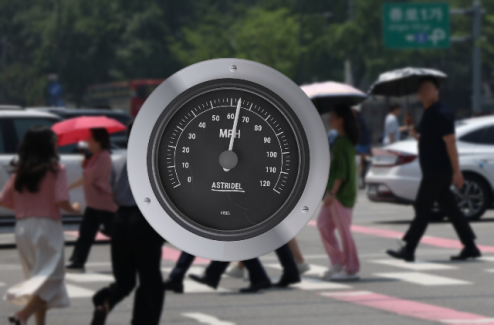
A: 64 mph
